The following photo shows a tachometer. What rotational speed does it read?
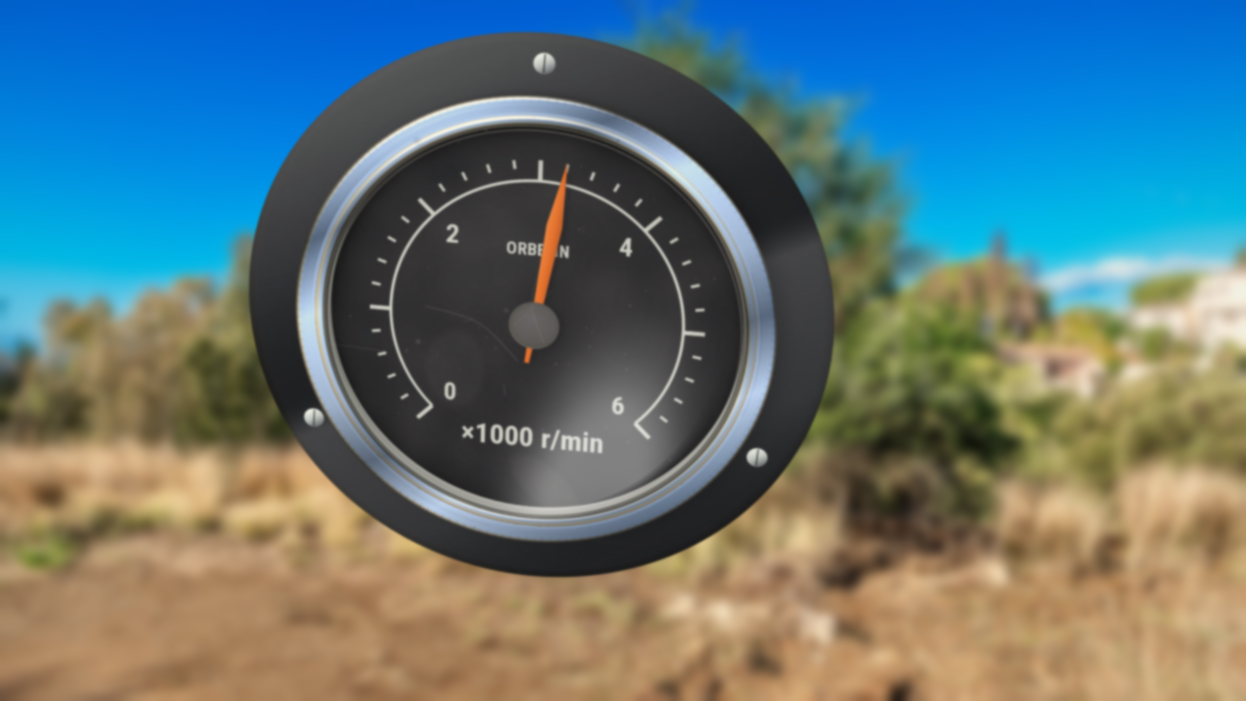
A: 3200 rpm
